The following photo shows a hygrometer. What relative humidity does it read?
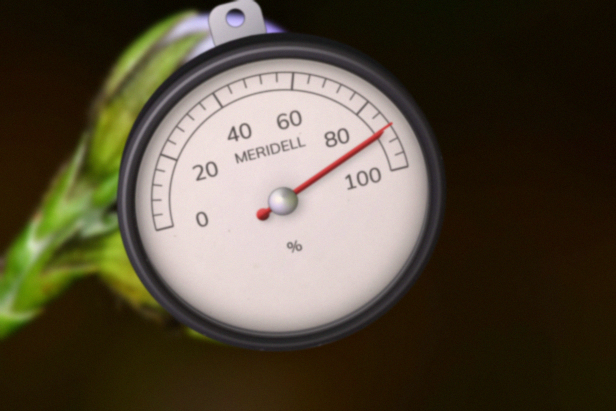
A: 88 %
